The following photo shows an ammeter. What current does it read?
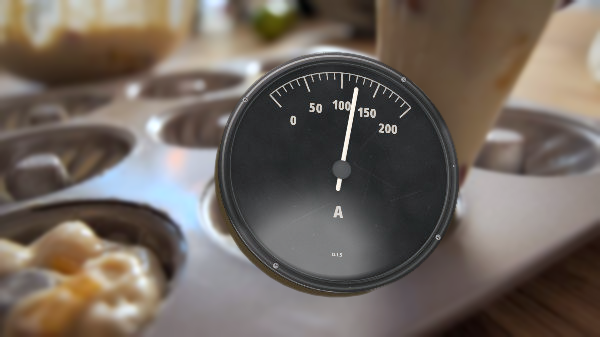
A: 120 A
